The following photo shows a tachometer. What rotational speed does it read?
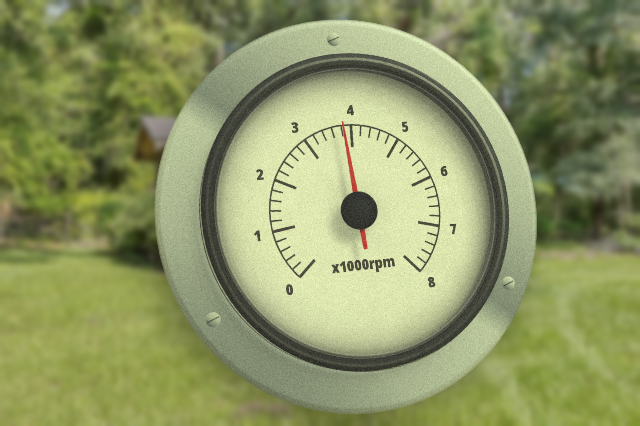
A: 3800 rpm
